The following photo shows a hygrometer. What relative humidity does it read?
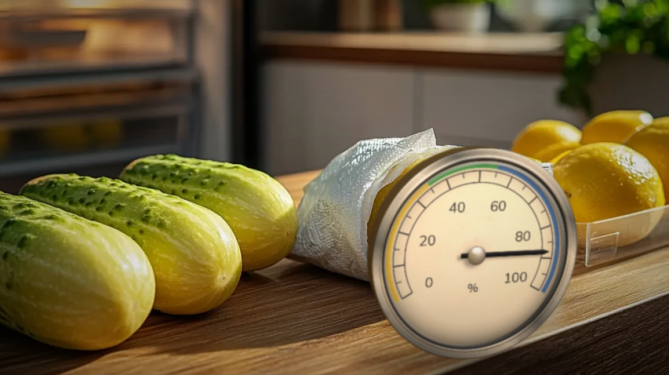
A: 87.5 %
